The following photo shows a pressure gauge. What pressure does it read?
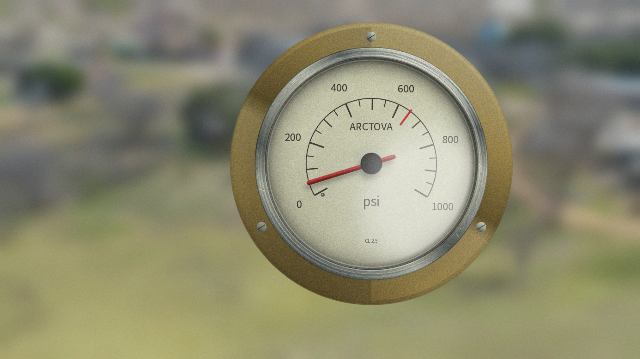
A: 50 psi
